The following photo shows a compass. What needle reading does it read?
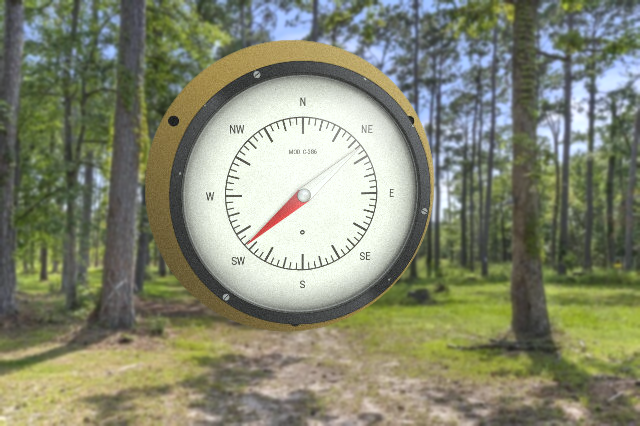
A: 230 °
